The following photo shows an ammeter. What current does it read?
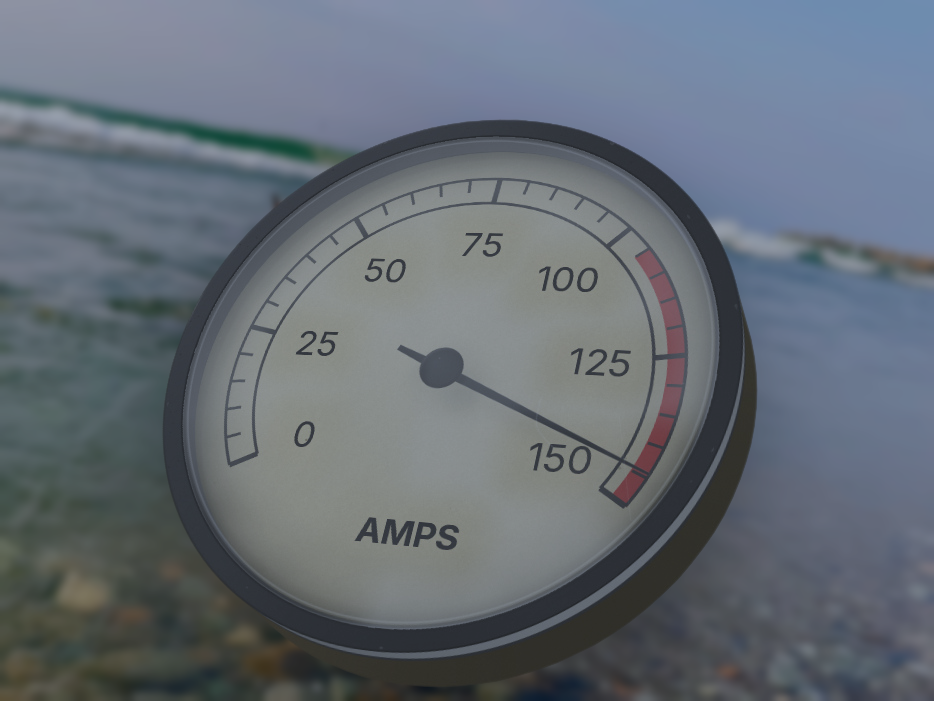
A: 145 A
